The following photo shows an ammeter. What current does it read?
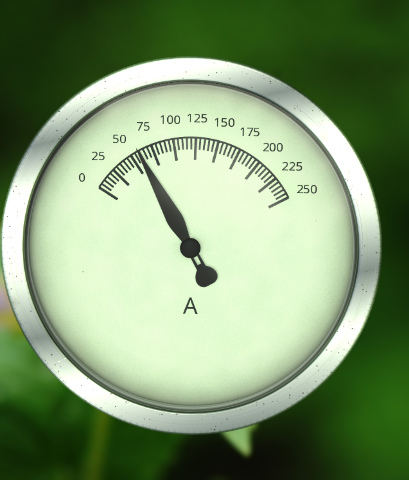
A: 60 A
